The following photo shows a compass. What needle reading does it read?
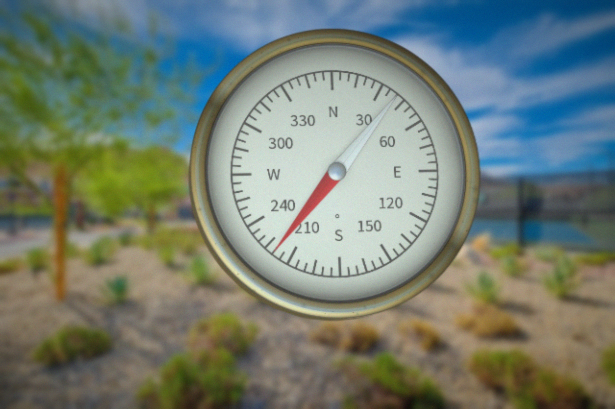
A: 220 °
